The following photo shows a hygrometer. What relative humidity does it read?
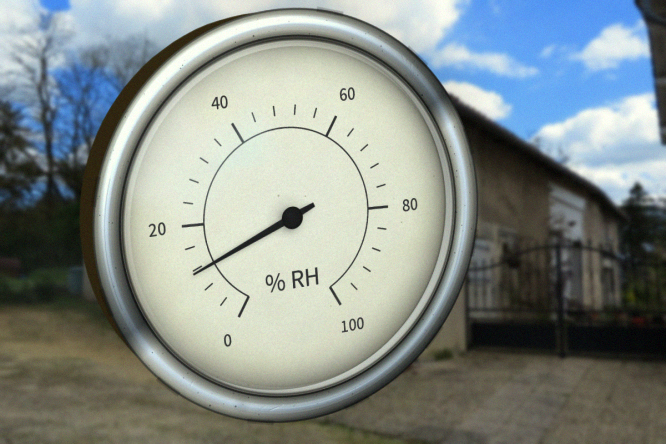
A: 12 %
